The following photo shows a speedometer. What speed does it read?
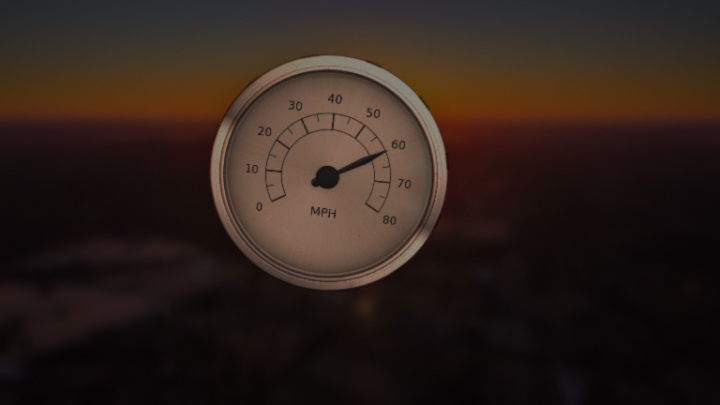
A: 60 mph
